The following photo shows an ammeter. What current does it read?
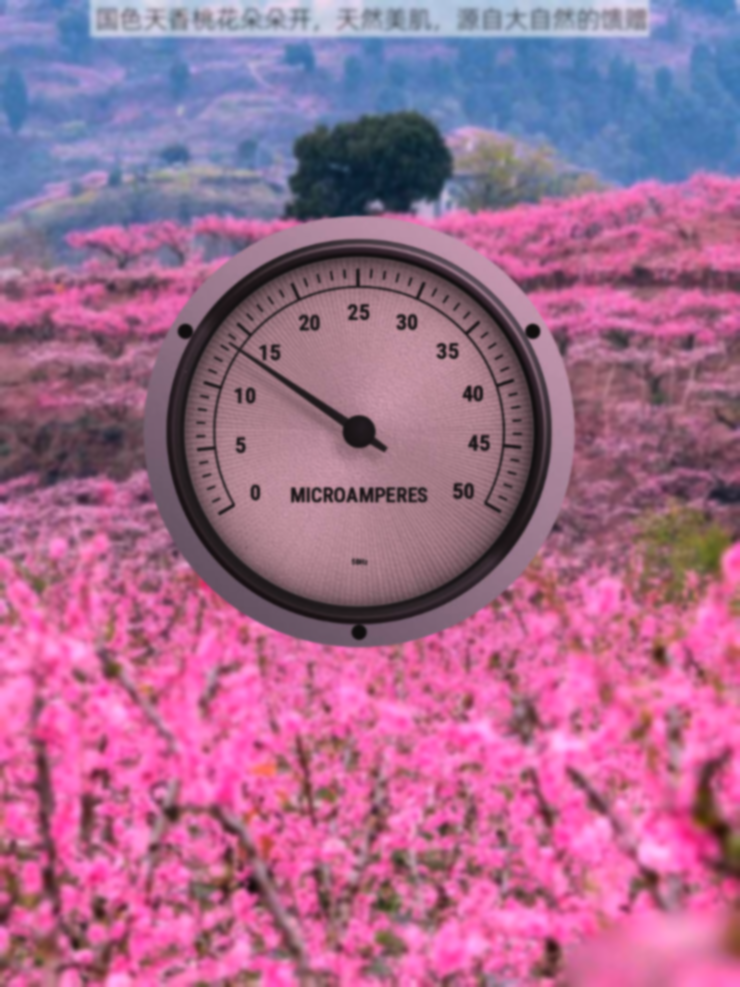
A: 13.5 µA
